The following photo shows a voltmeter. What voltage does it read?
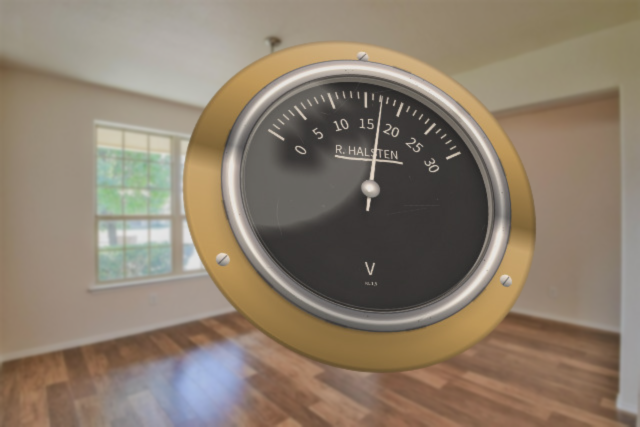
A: 17 V
